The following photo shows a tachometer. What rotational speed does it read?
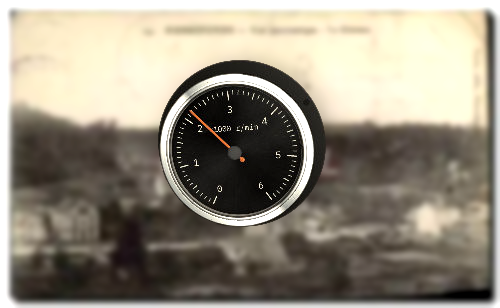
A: 2200 rpm
